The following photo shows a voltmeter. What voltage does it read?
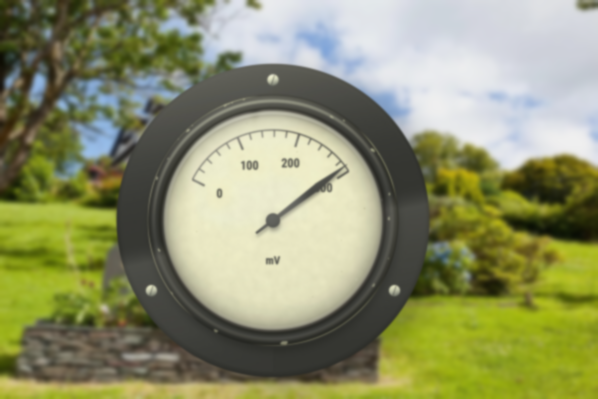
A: 290 mV
